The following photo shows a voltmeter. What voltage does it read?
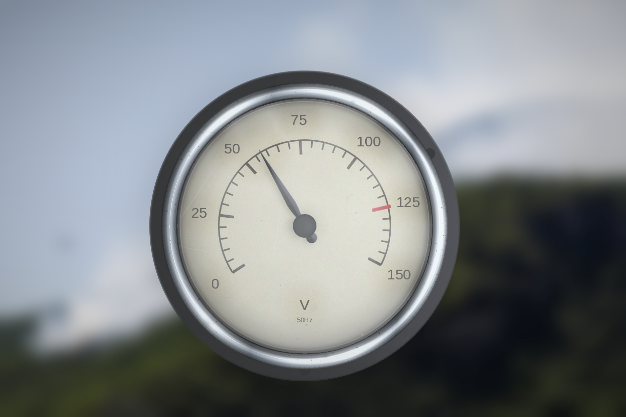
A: 57.5 V
